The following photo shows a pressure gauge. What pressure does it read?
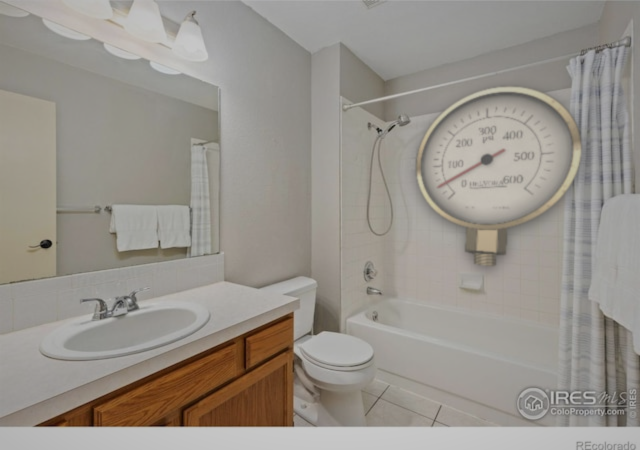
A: 40 psi
